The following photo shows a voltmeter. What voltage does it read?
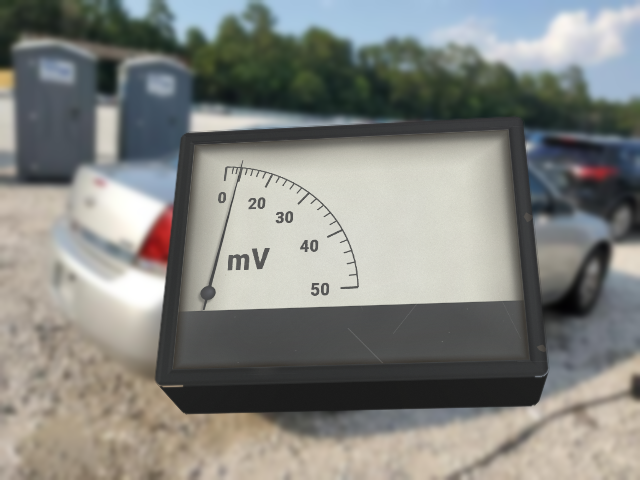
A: 10 mV
